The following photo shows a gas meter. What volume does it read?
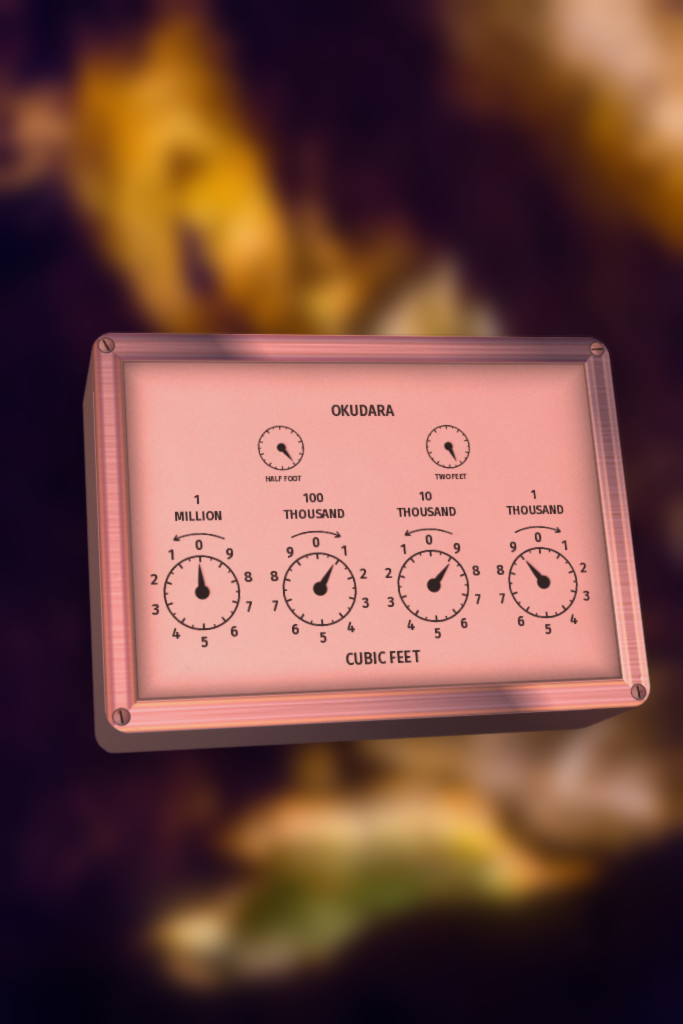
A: 8900 ft³
